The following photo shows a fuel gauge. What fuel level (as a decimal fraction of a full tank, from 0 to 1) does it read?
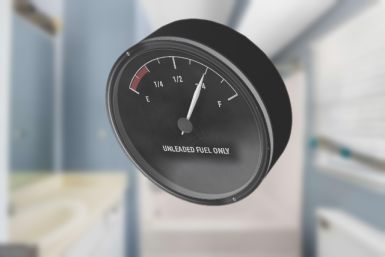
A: 0.75
